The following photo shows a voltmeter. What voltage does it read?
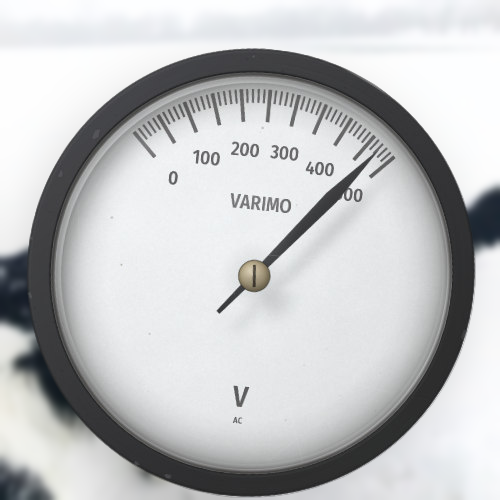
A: 470 V
